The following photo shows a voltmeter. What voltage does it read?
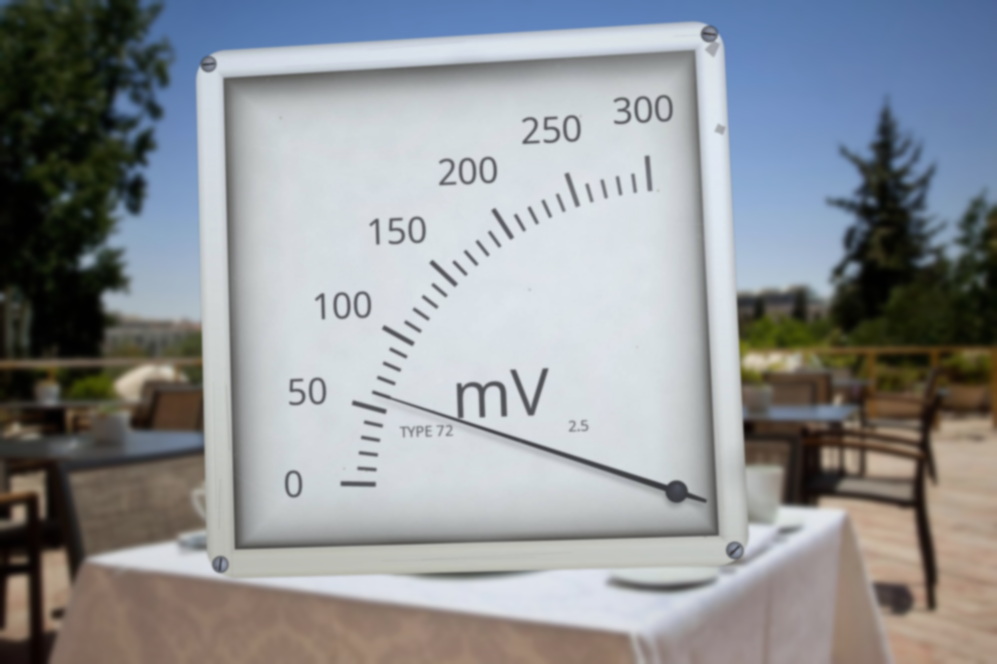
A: 60 mV
